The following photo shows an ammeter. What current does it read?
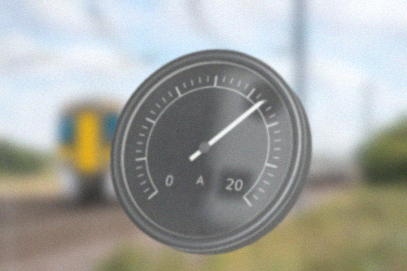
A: 13.5 A
